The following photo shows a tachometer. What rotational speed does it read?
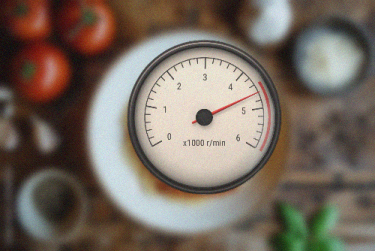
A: 4600 rpm
